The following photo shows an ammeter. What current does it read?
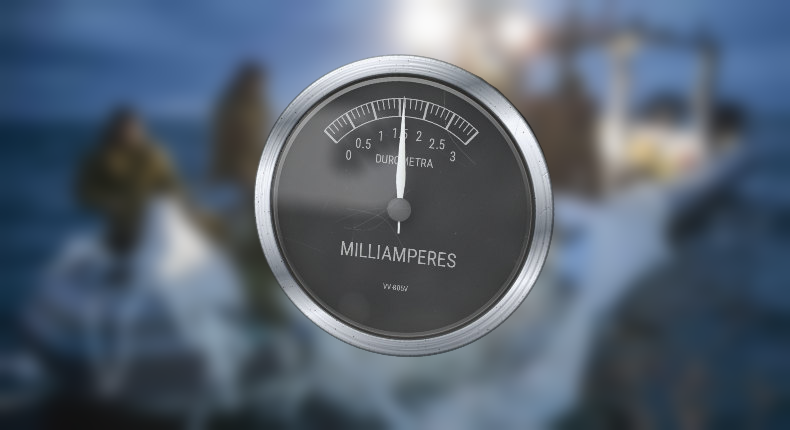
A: 1.6 mA
